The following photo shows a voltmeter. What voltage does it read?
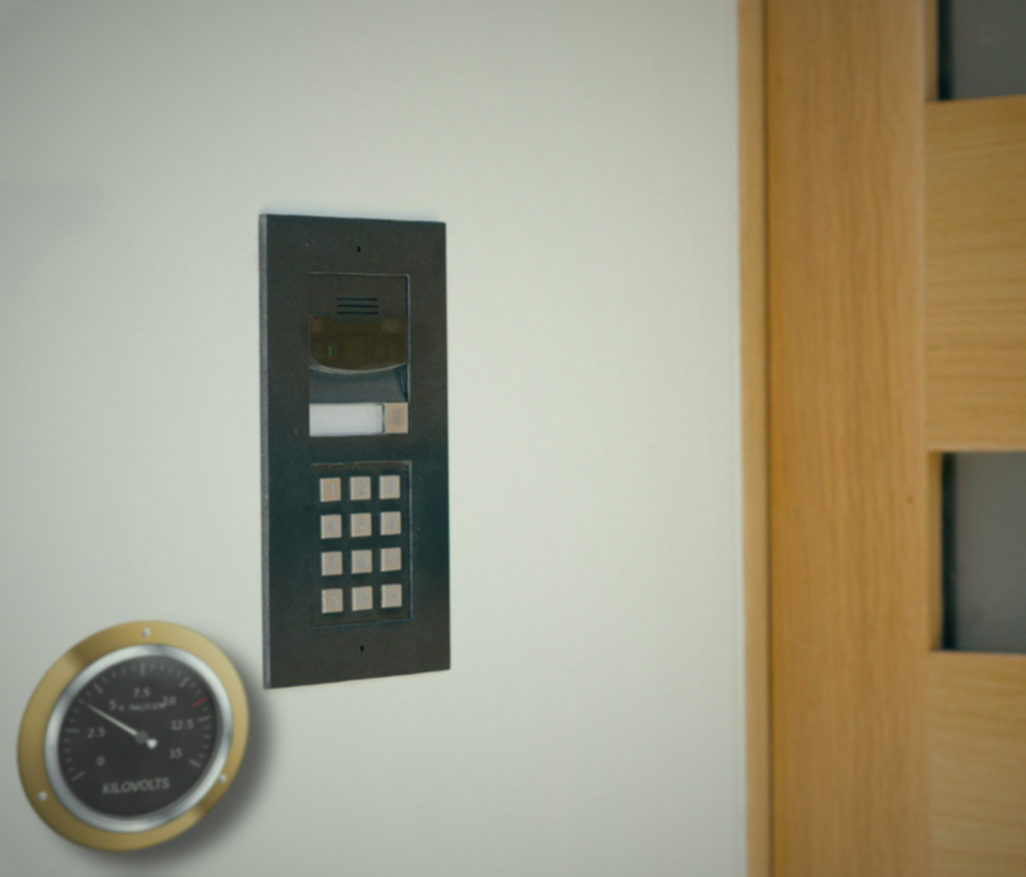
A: 4 kV
